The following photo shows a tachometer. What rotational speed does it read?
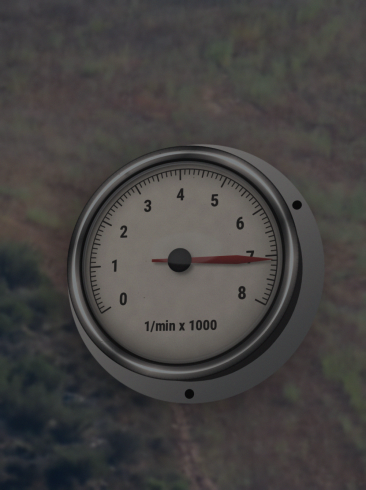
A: 7100 rpm
